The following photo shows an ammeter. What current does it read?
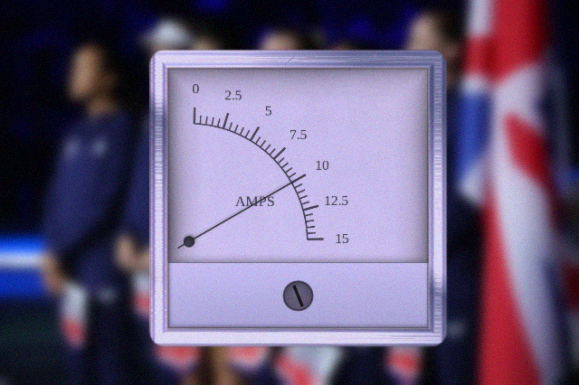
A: 10 A
